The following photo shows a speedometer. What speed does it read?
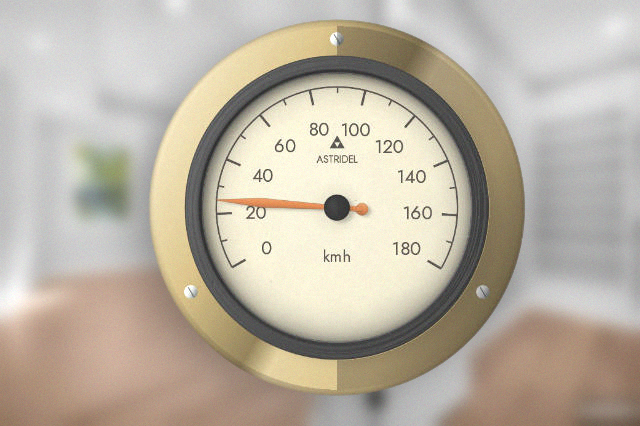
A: 25 km/h
